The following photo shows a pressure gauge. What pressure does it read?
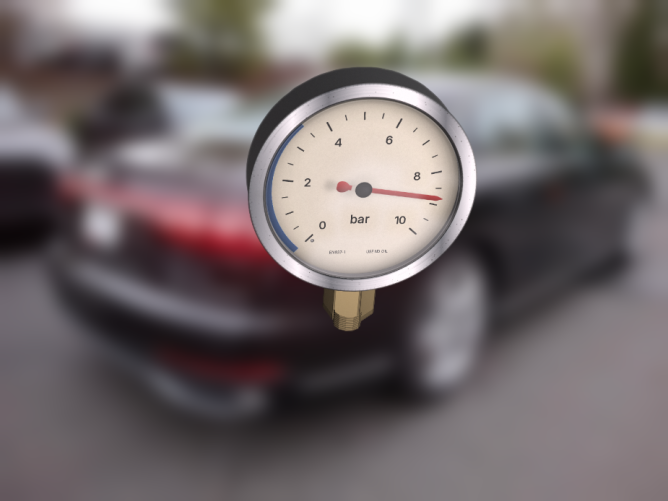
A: 8.75 bar
